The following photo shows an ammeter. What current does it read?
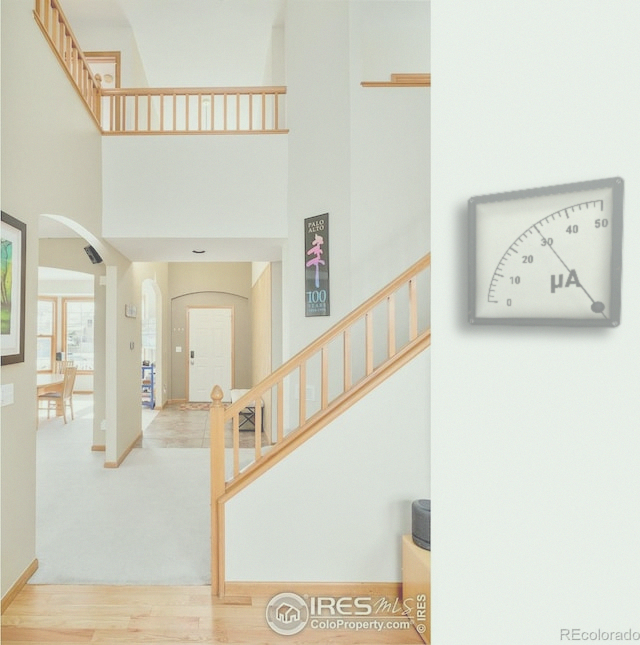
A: 30 µA
